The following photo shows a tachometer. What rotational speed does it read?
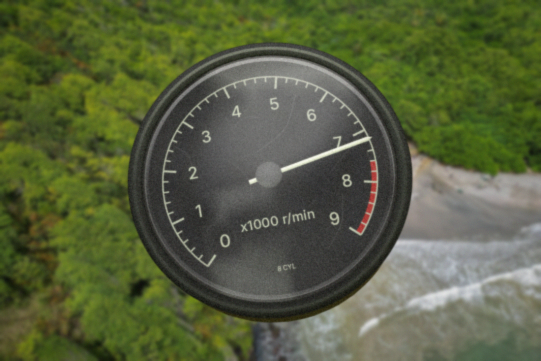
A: 7200 rpm
